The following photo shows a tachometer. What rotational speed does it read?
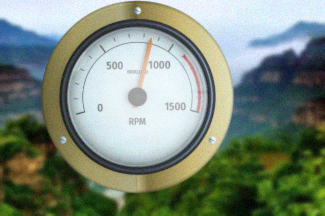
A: 850 rpm
